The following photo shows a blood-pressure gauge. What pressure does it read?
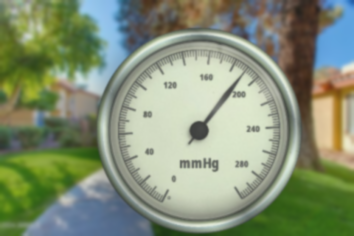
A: 190 mmHg
